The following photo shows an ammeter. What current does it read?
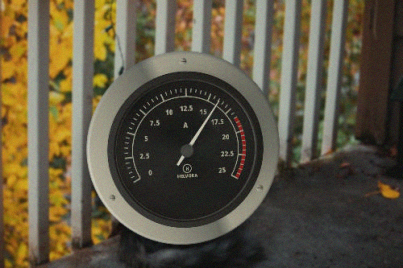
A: 16 A
